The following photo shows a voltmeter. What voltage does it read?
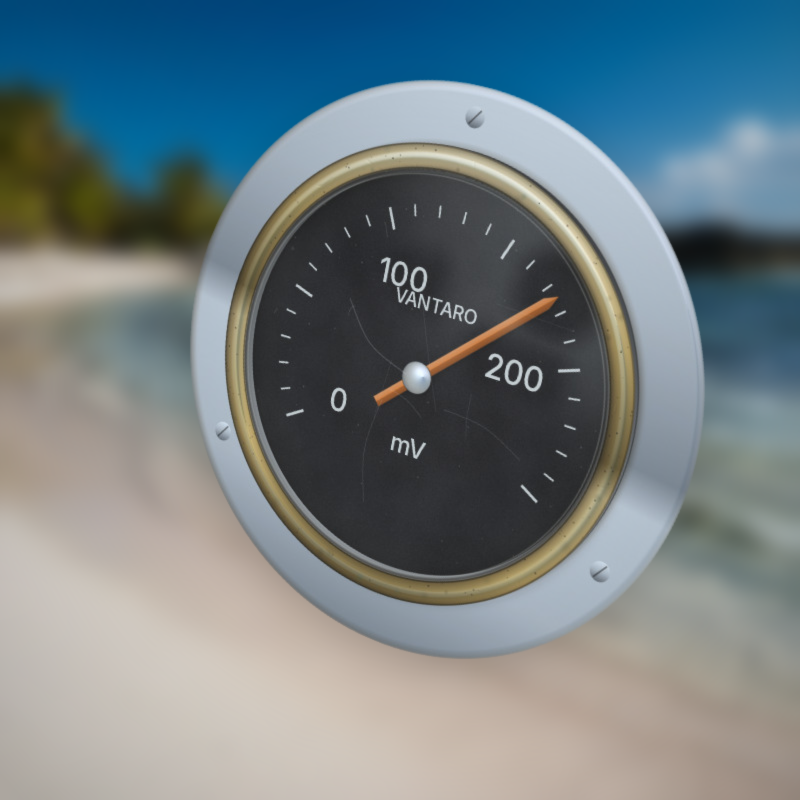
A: 175 mV
